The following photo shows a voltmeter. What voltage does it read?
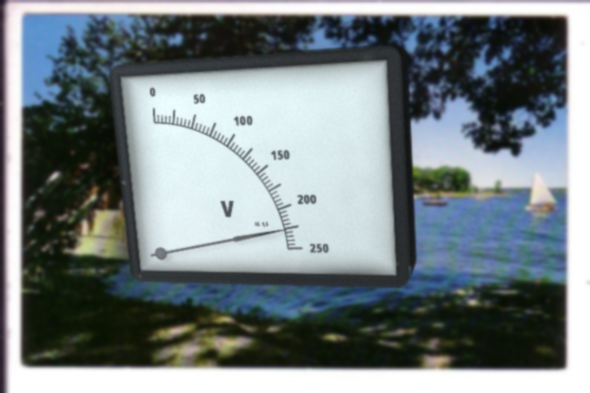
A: 225 V
